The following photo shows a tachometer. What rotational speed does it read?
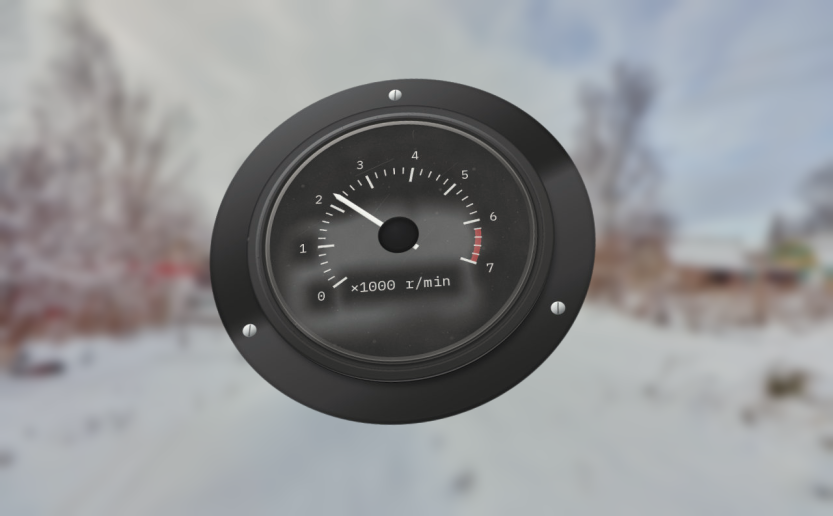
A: 2200 rpm
